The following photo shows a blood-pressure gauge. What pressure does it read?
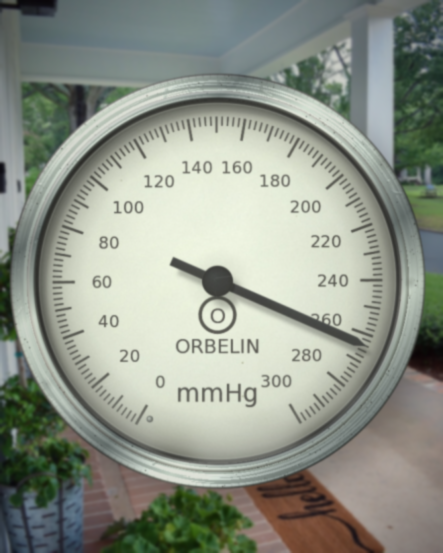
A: 264 mmHg
